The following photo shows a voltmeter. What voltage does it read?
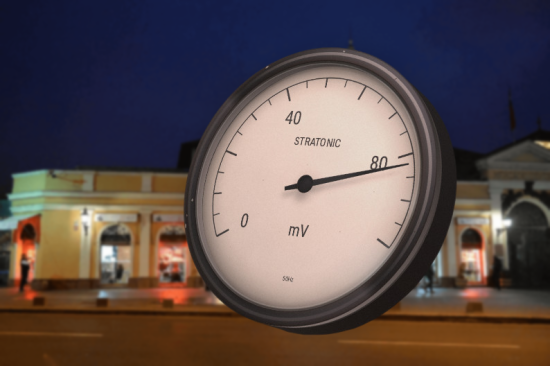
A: 82.5 mV
